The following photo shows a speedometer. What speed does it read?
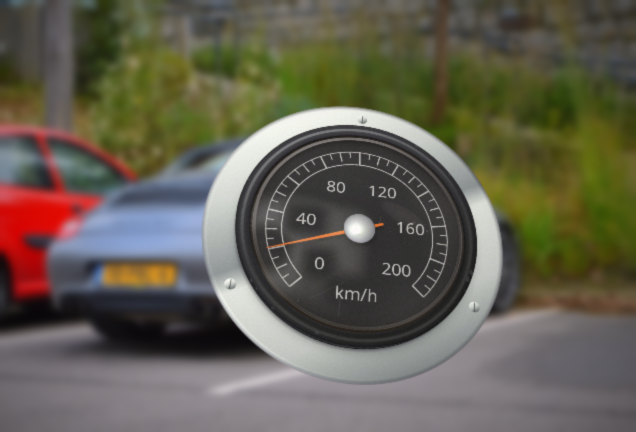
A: 20 km/h
